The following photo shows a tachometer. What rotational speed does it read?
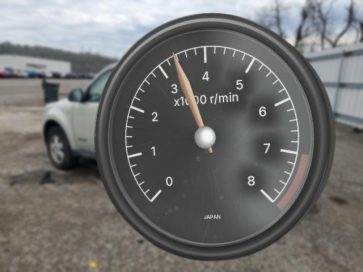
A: 3400 rpm
